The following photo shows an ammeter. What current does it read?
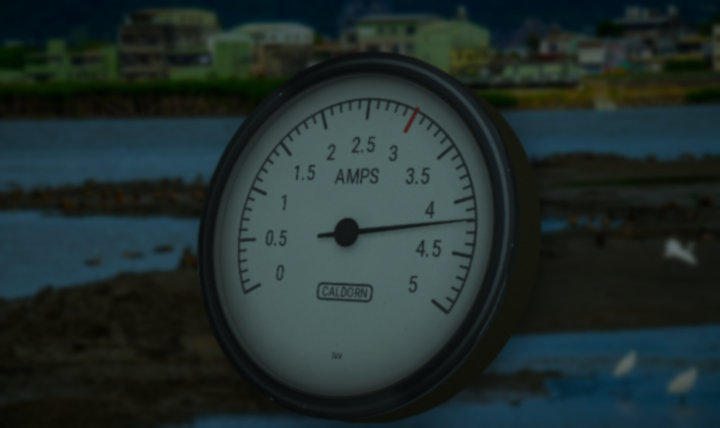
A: 4.2 A
